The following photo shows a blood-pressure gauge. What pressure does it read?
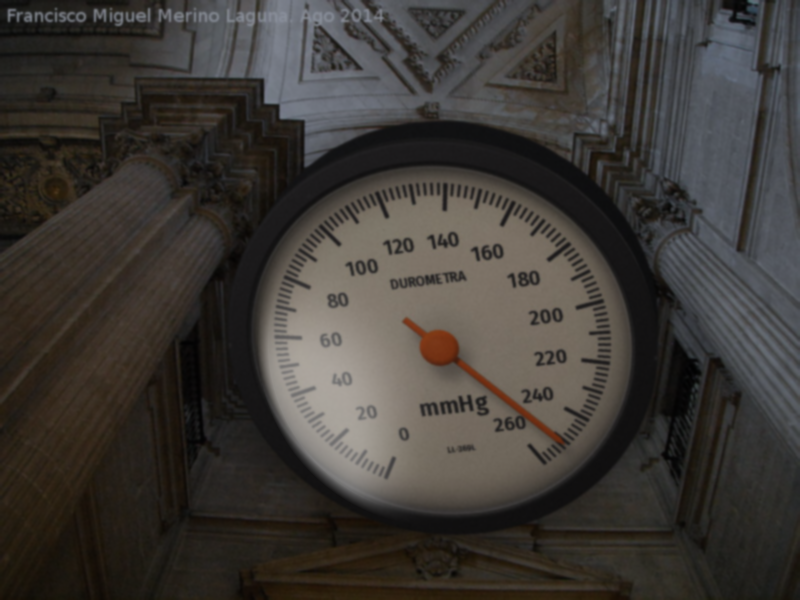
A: 250 mmHg
